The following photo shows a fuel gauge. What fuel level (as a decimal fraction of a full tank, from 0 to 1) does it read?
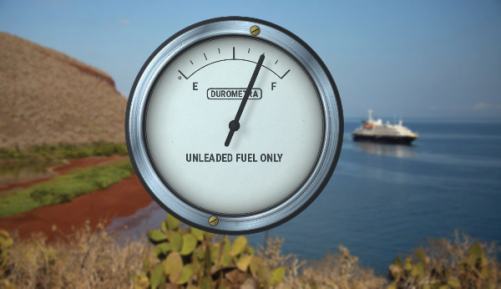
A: 0.75
